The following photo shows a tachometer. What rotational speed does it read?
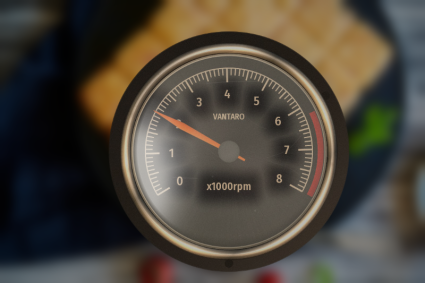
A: 2000 rpm
